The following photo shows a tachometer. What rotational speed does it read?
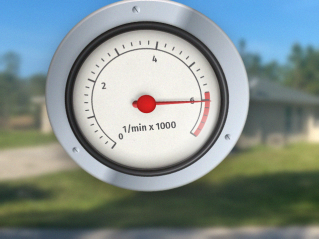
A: 6000 rpm
